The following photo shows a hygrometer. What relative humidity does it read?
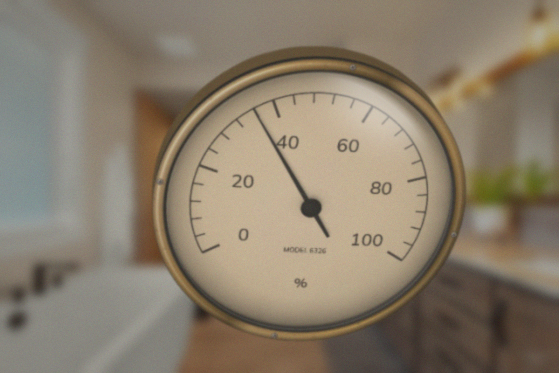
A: 36 %
